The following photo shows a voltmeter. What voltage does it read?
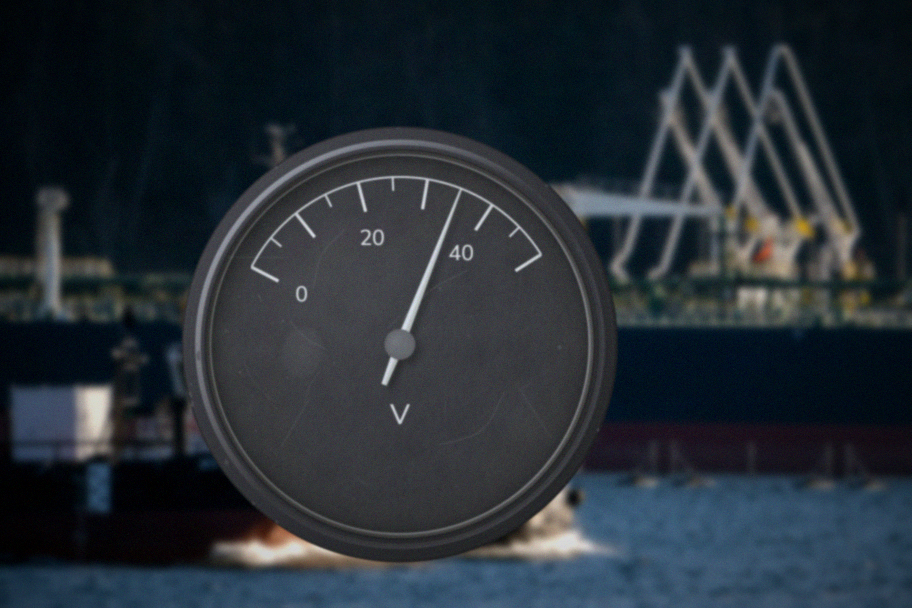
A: 35 V
